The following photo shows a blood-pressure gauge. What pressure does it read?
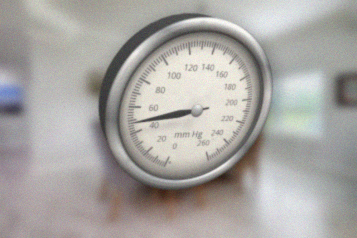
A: 50 mmHg
